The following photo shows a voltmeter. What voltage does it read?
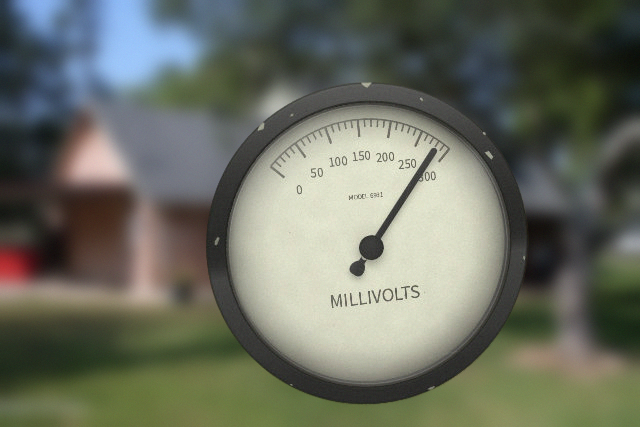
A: 280 mV
